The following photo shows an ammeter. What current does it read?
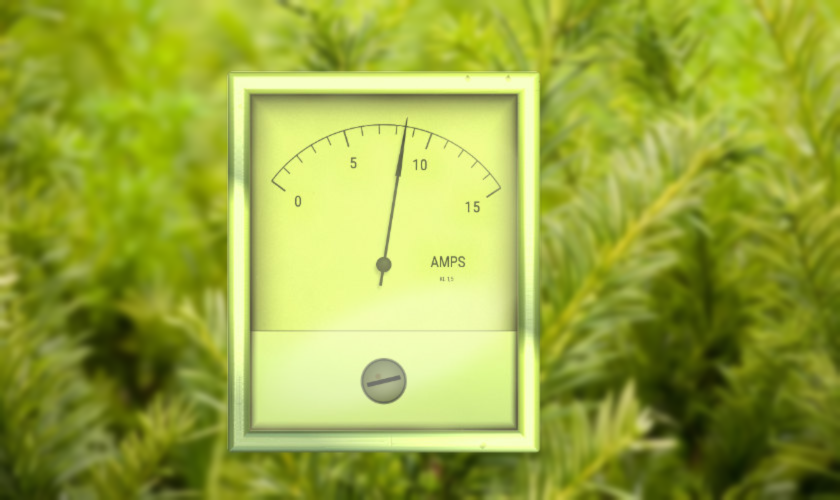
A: 8.5 A
